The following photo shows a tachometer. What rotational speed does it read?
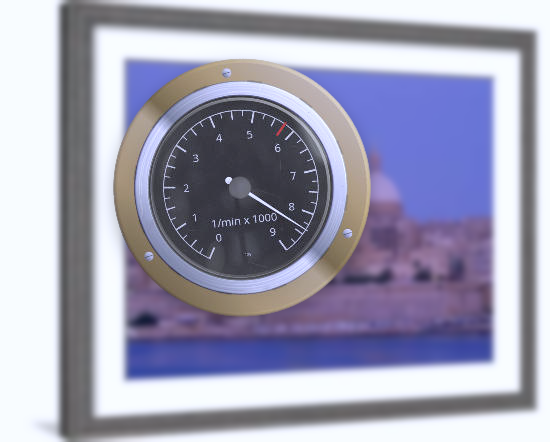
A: 8375 rpm
